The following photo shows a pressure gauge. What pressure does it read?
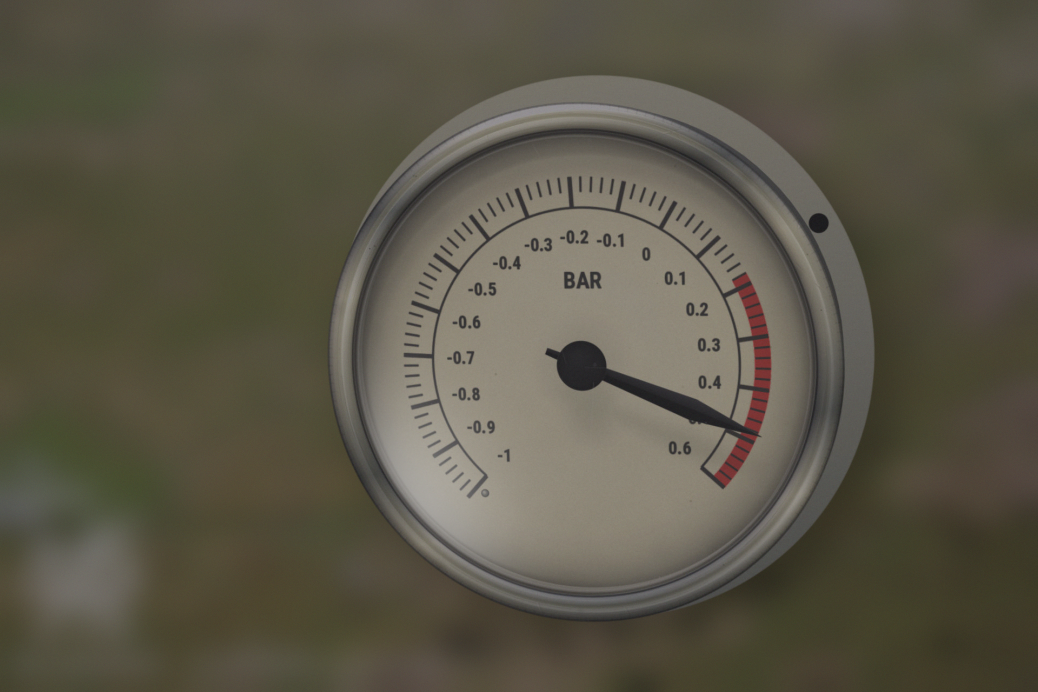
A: 0.48 bar
